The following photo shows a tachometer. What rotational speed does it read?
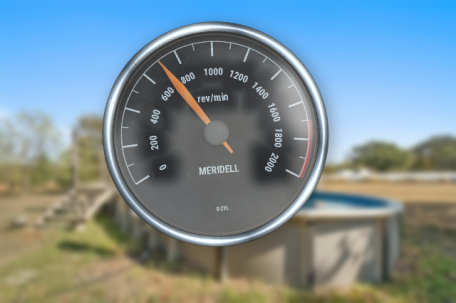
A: 700 rpm
